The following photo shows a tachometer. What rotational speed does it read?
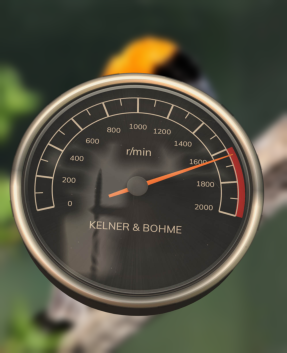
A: 1650 rpm
